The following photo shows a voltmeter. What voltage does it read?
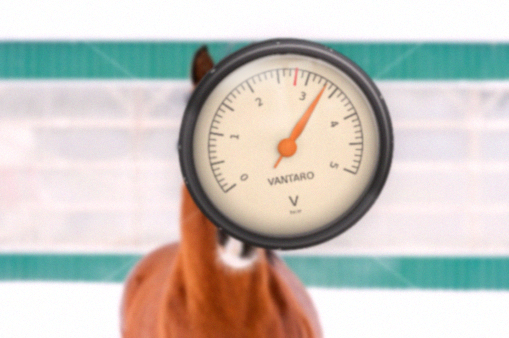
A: 3.3 V
